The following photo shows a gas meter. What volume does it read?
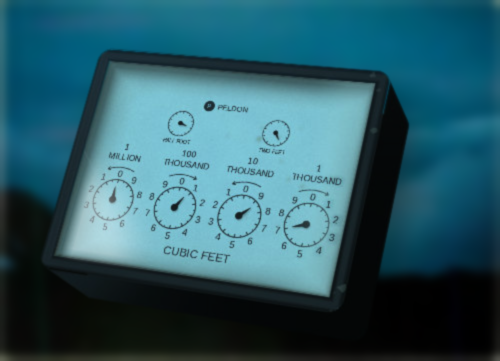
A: 8700 ft³
